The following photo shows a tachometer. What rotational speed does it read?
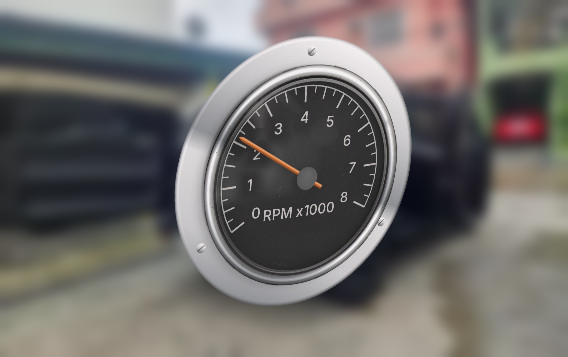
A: 2125 rpm
